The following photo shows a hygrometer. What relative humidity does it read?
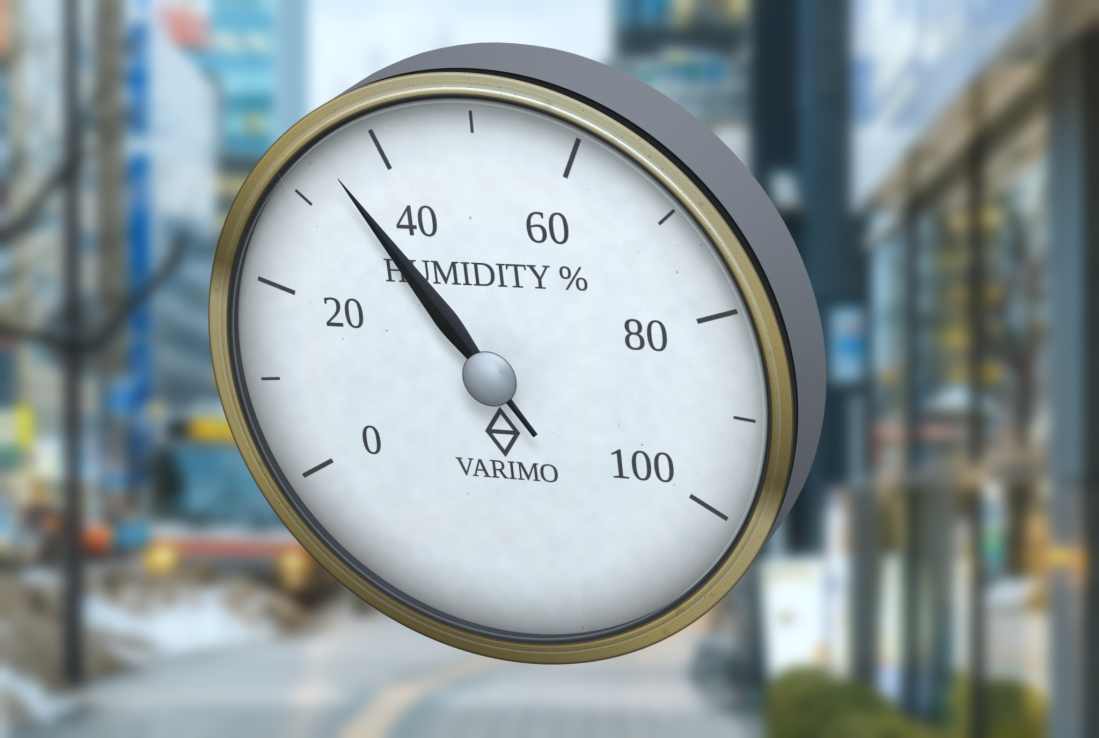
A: 35 %
